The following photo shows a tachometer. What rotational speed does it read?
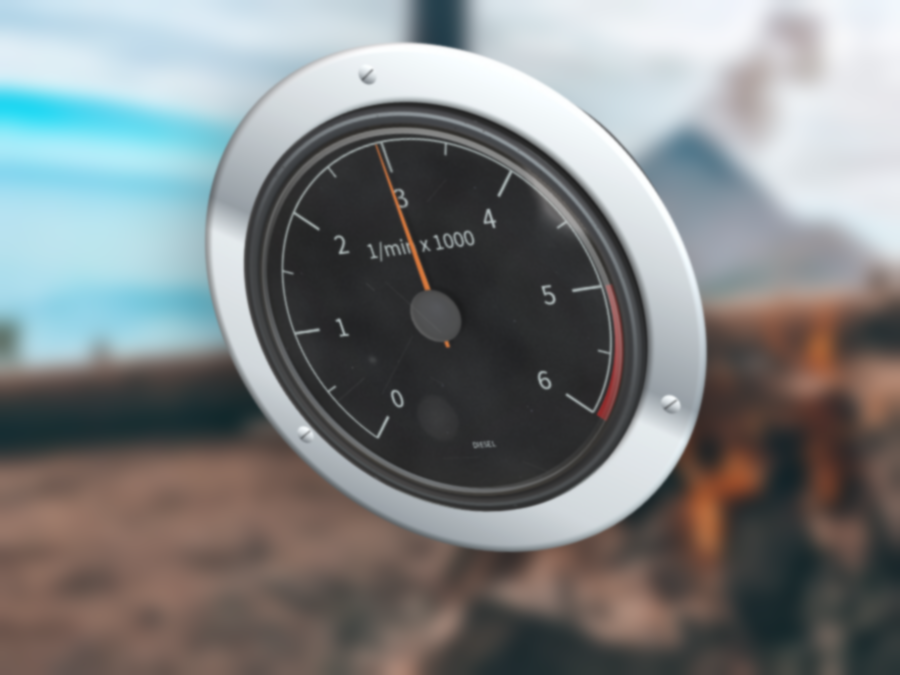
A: 3000 rpm
